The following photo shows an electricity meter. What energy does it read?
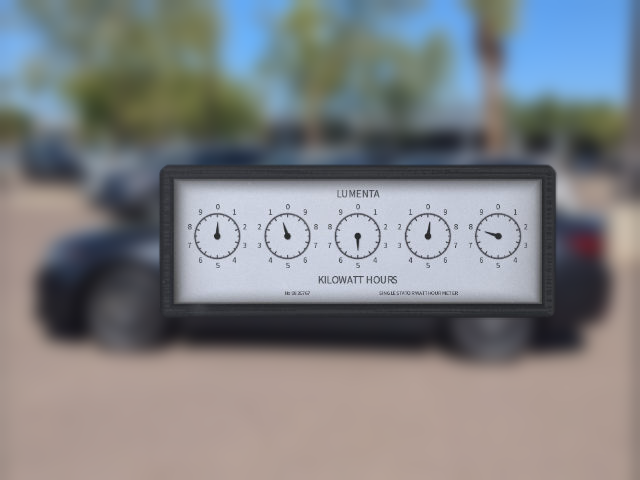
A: 498 kWh
